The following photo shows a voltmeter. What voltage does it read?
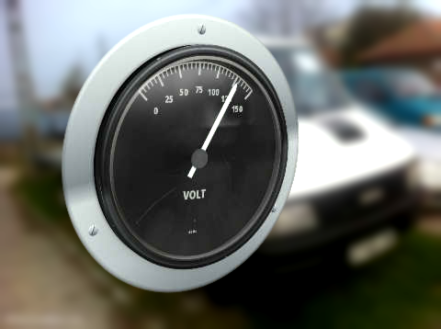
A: 125 V
